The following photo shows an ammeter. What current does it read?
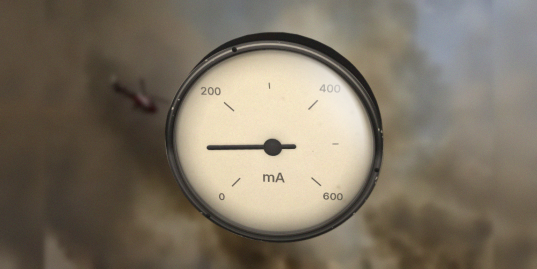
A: 100 mA
